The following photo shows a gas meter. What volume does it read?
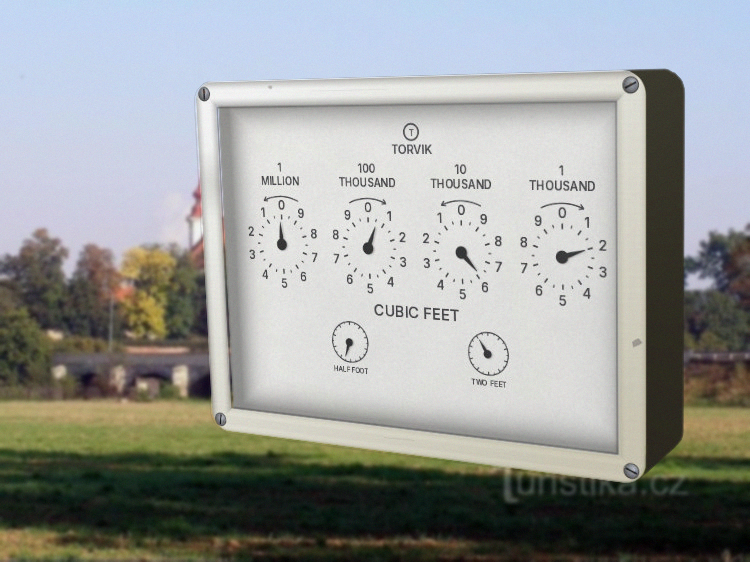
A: 6200 ft³
